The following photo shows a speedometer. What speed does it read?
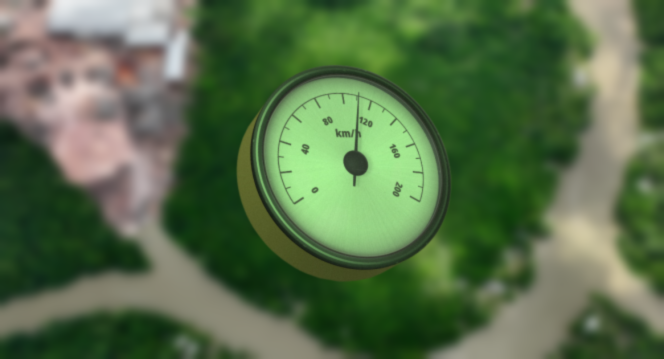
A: 110 km/h
